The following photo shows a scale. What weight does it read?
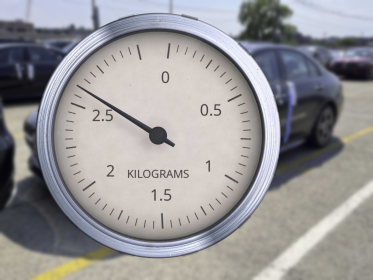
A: 2.6 kg
